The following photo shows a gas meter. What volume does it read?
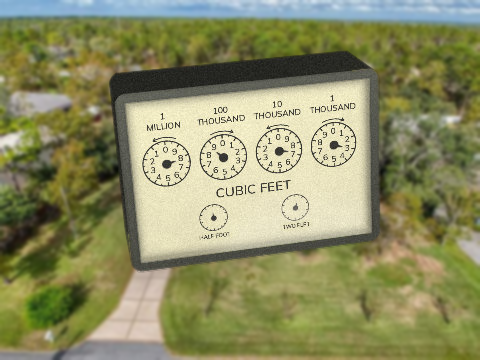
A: 787300 ft³
